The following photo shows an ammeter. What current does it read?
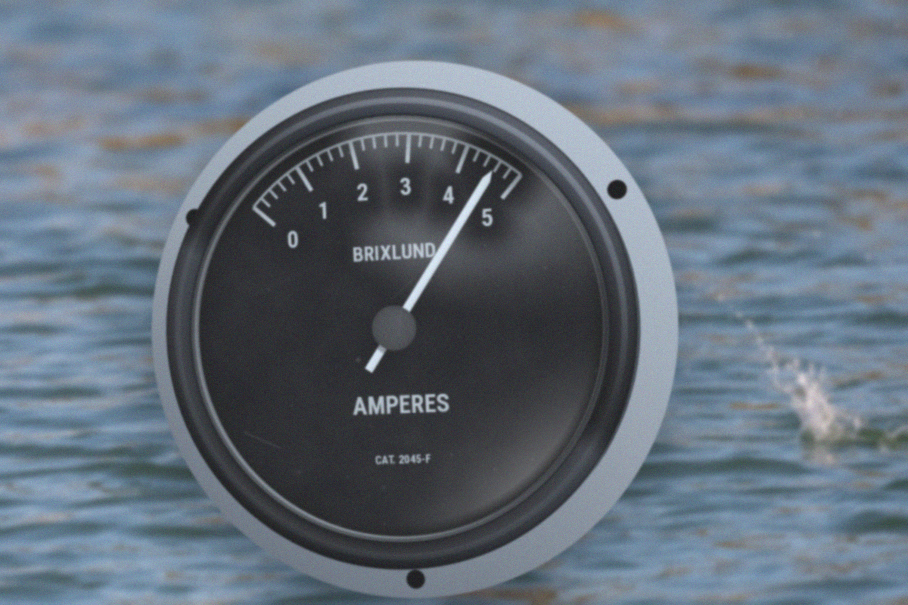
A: 4.6 A
